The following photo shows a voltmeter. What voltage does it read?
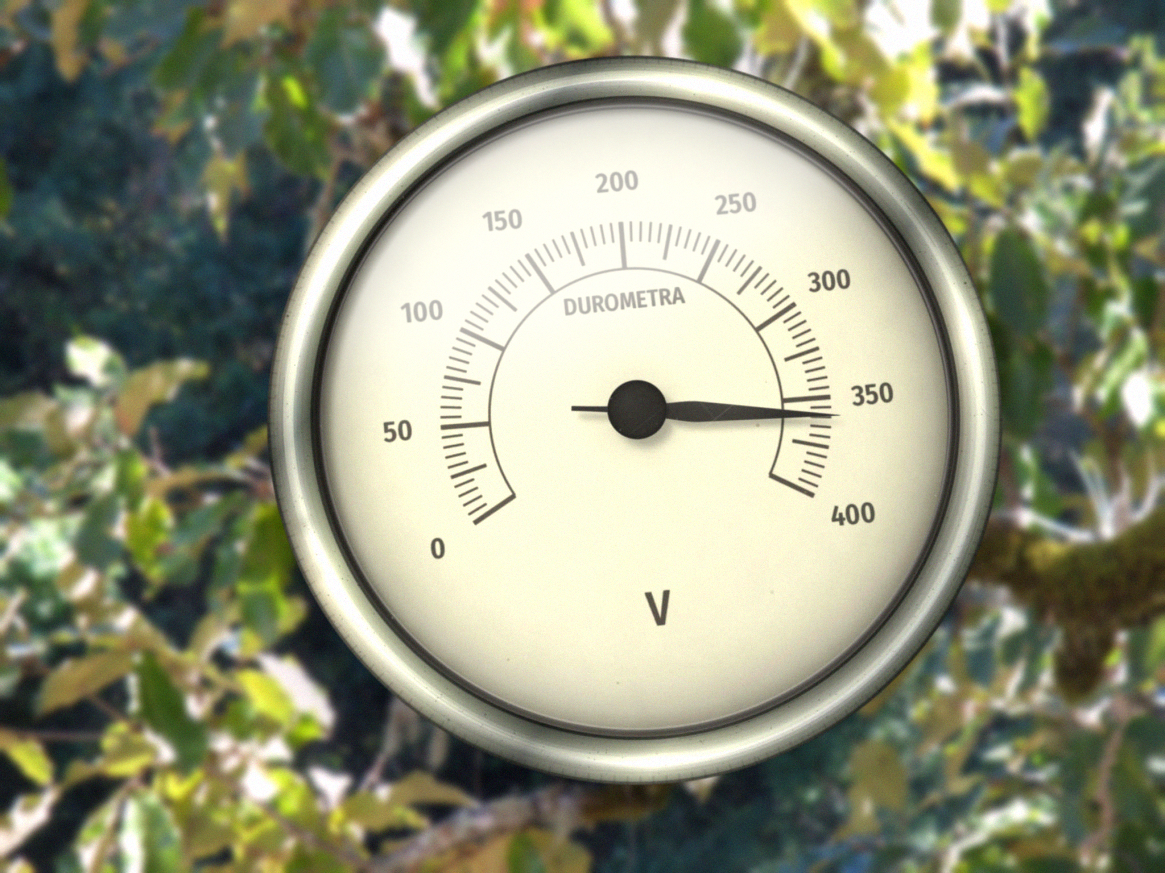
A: 360 V
